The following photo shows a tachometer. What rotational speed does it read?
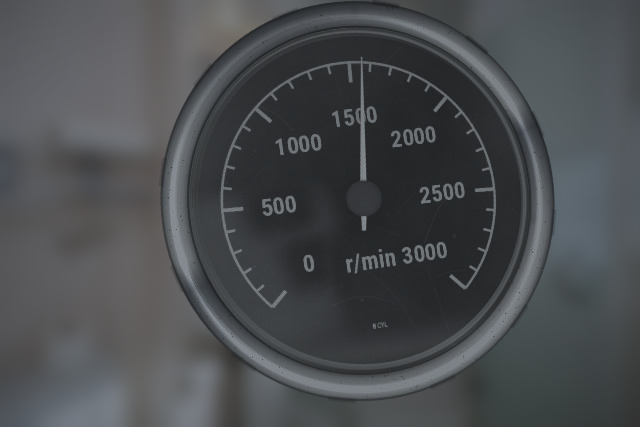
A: 1550 rpm
